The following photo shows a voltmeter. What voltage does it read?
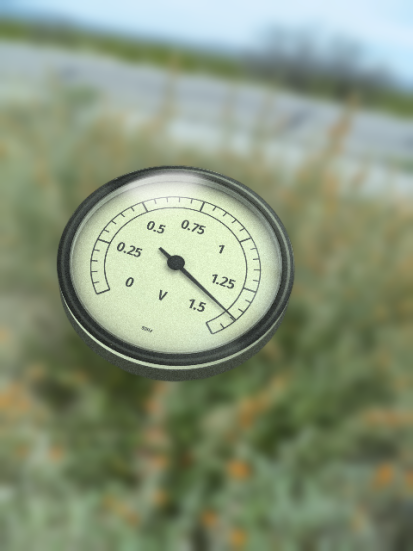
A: 1.4 V
